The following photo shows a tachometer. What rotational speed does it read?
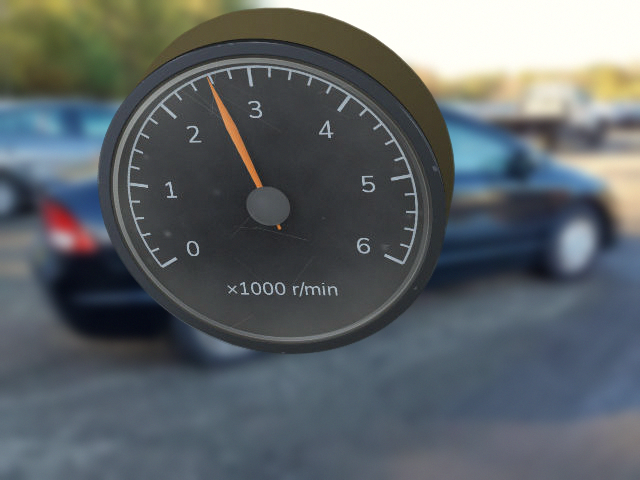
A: 2600 rpm
